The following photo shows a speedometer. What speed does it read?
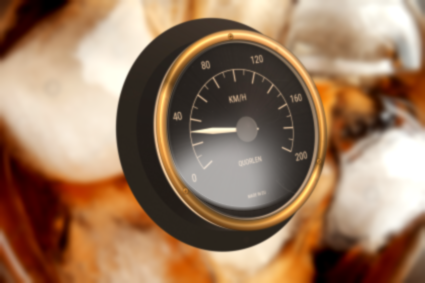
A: 30 km/h
